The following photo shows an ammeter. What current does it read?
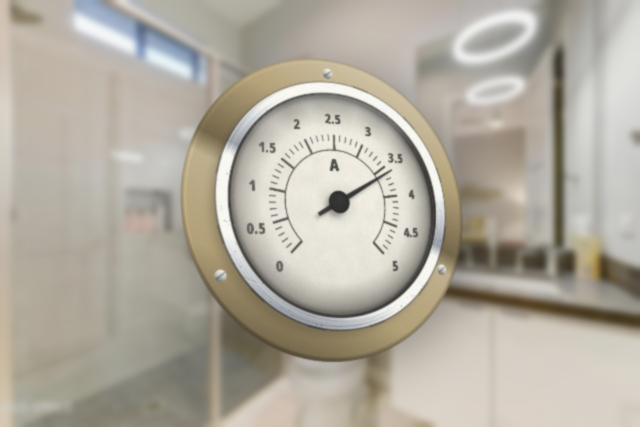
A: 3.6 A
